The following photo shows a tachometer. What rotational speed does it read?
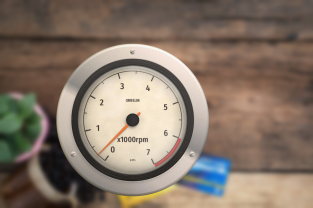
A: 250 rpm
